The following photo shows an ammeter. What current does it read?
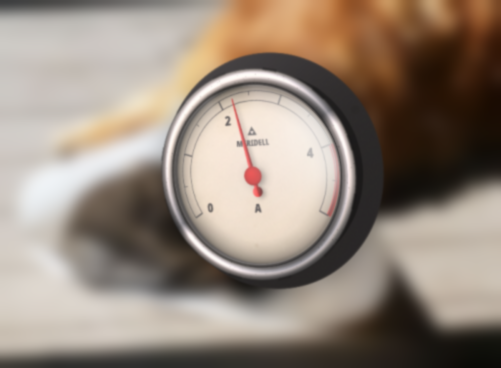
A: 2.25 A
